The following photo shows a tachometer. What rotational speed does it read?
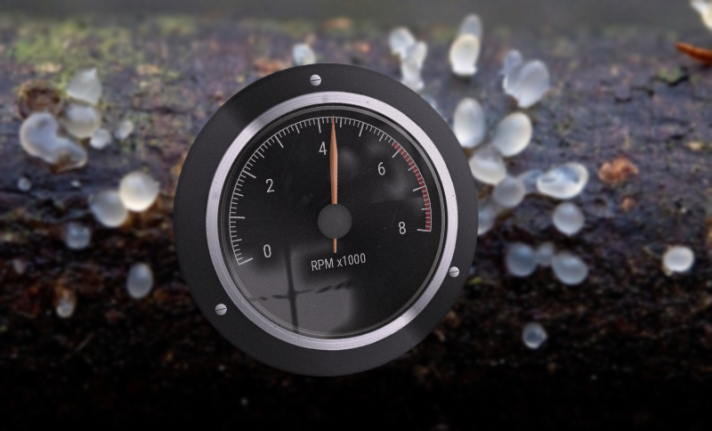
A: 4300 rpm
